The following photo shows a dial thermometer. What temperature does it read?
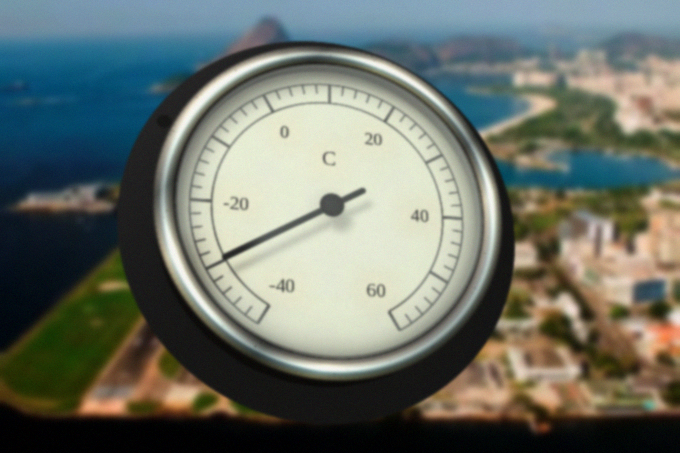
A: -30 °C
